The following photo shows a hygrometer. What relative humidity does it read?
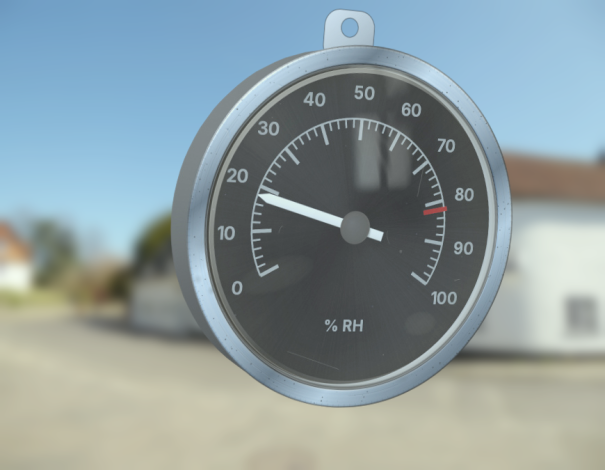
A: 18 %
